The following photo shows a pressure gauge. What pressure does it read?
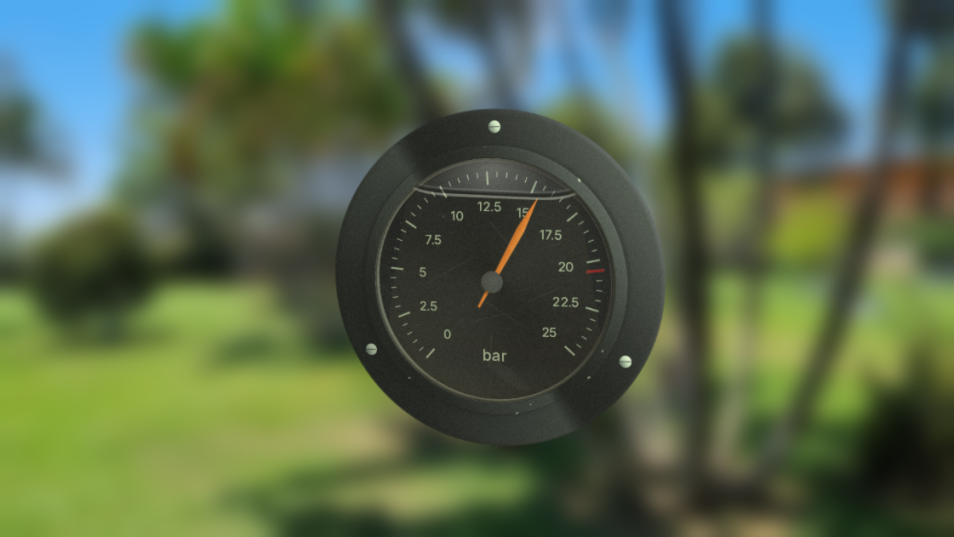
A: 15.5 bar
